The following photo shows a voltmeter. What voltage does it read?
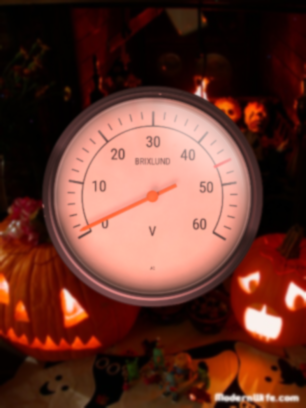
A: 1 V
